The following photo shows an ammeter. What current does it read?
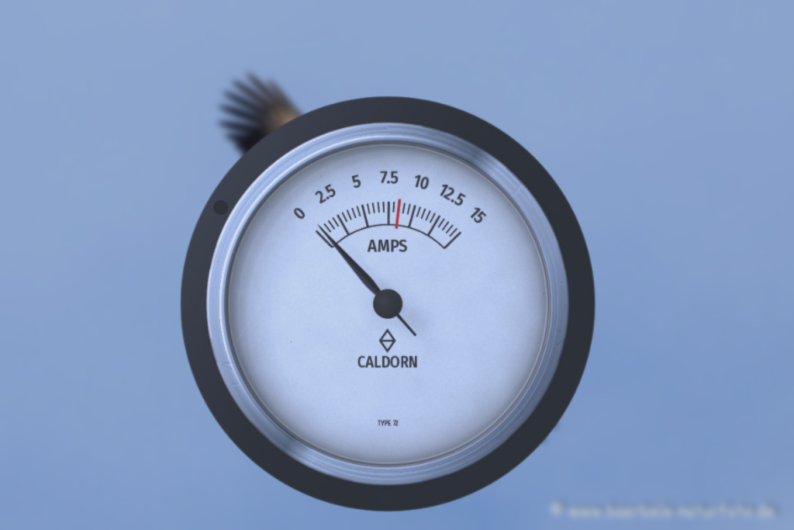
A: 0.5 A
